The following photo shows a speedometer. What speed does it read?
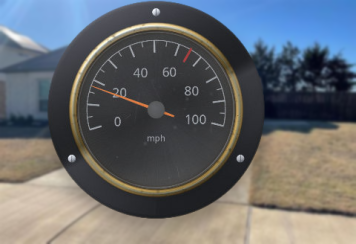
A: 17.5 mph
